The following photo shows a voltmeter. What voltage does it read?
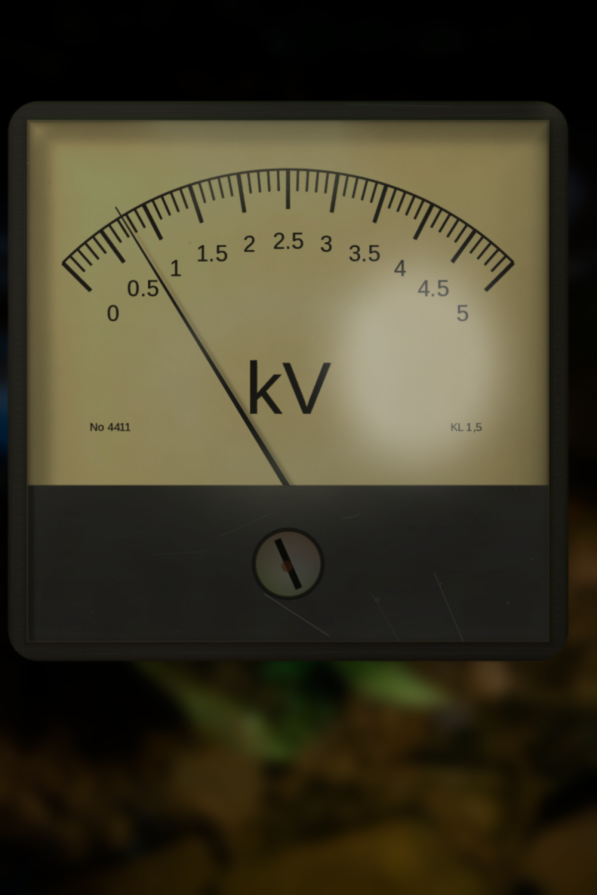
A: 0.75 kV
